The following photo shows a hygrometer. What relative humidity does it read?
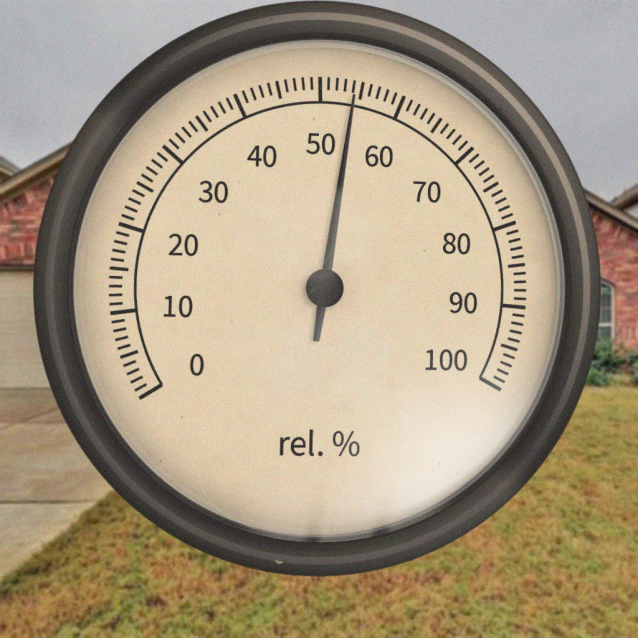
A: 54 %
